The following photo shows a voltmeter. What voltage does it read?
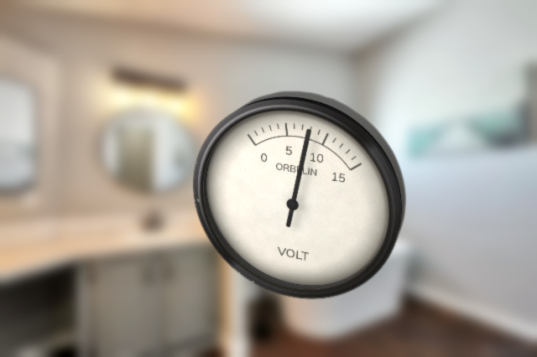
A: 8 V
